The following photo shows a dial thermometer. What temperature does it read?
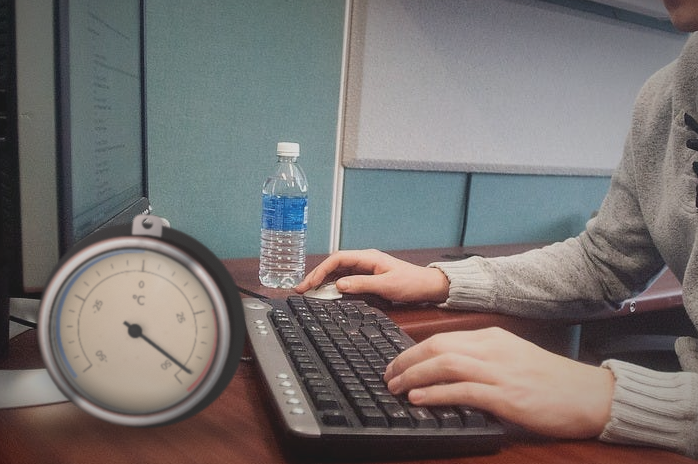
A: 45 °C
